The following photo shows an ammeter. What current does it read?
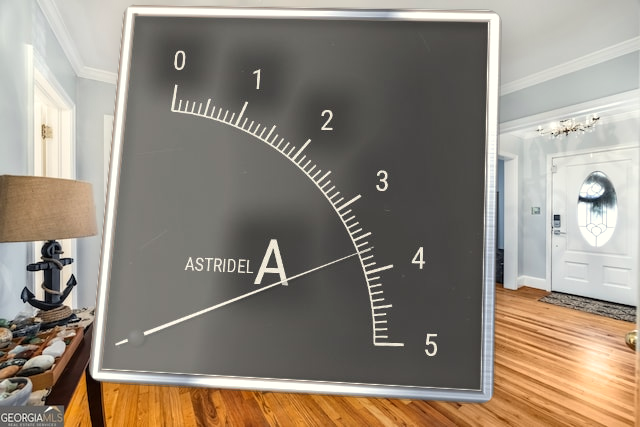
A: 3.7 A
